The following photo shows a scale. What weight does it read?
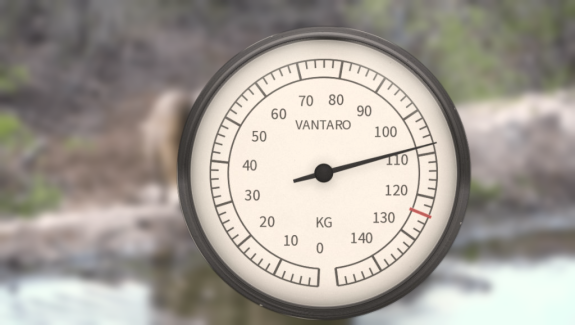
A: 108 kg
